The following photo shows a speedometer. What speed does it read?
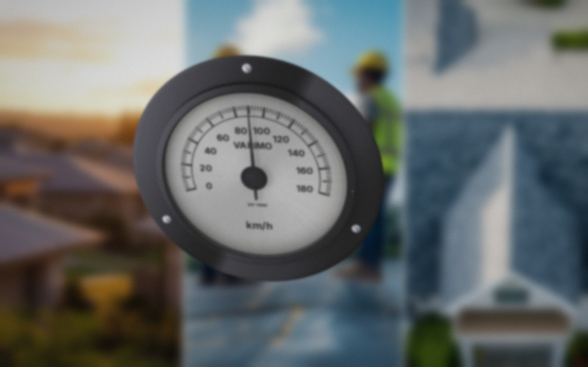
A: 90 km/h
